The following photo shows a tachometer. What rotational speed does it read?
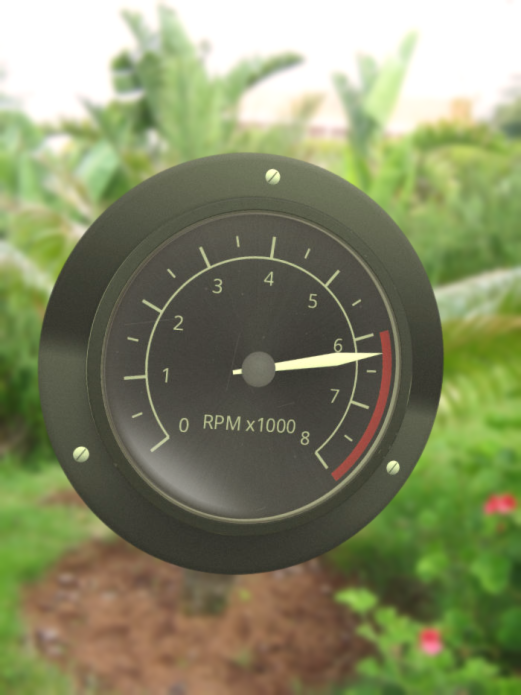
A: 6250 rpm
